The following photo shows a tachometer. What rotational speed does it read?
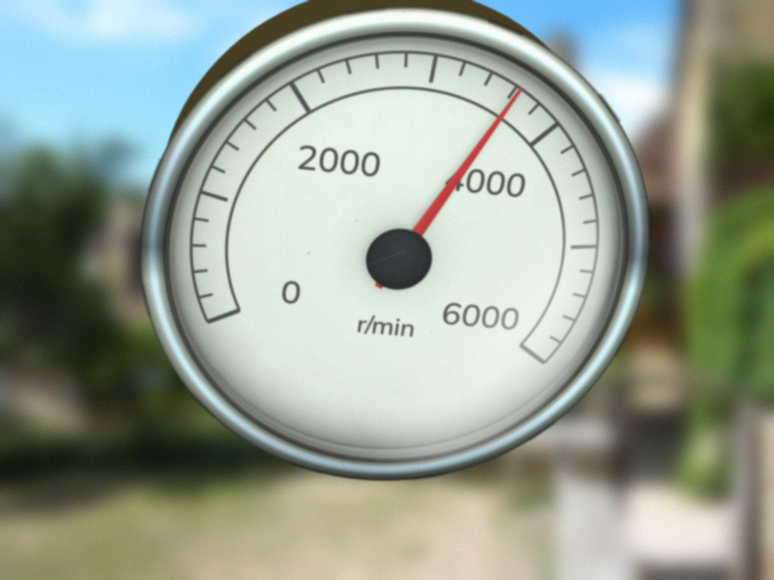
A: 3600 rpm
